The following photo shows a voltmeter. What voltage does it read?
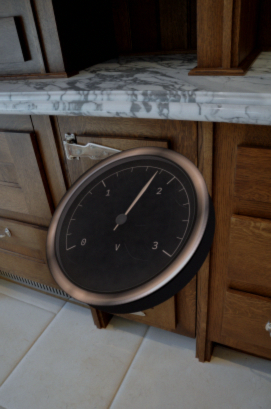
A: 1.8 V
